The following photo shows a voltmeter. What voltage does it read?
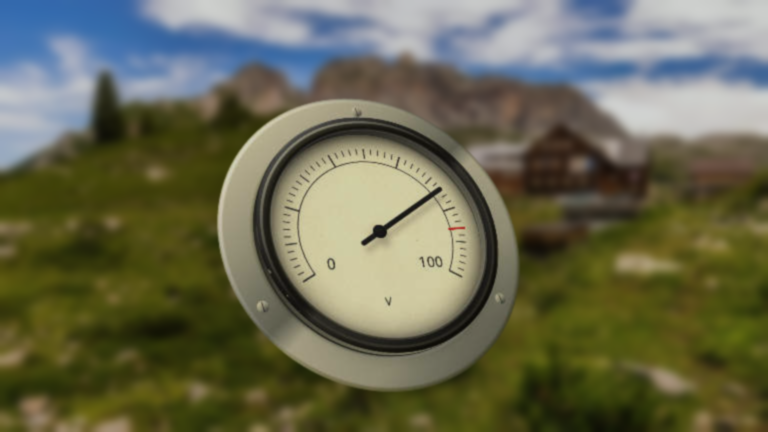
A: 74 V
